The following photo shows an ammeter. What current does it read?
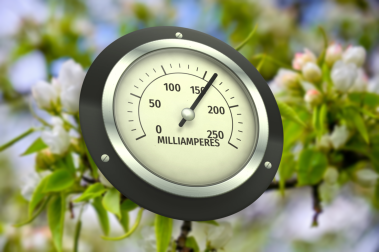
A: 160 mA
